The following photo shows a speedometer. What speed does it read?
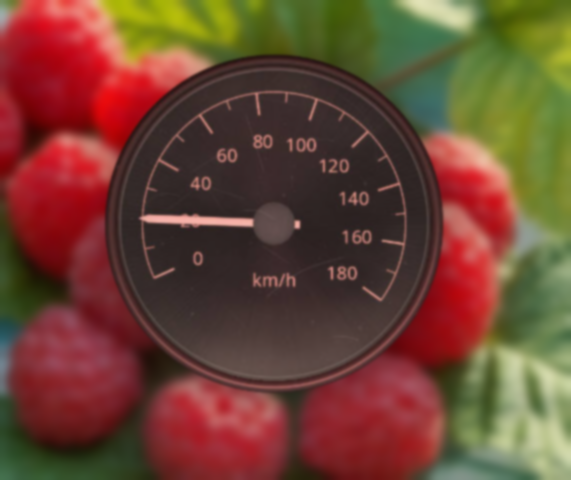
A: 20 km/h
